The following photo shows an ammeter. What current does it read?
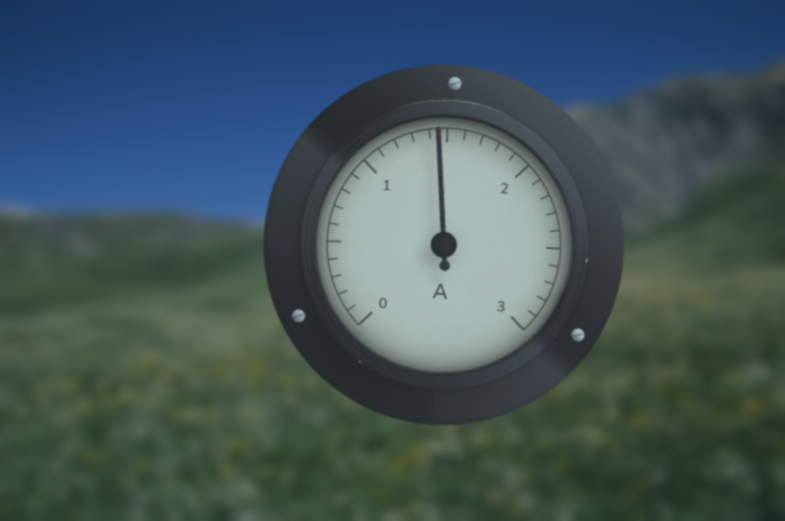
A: 1.45 A
